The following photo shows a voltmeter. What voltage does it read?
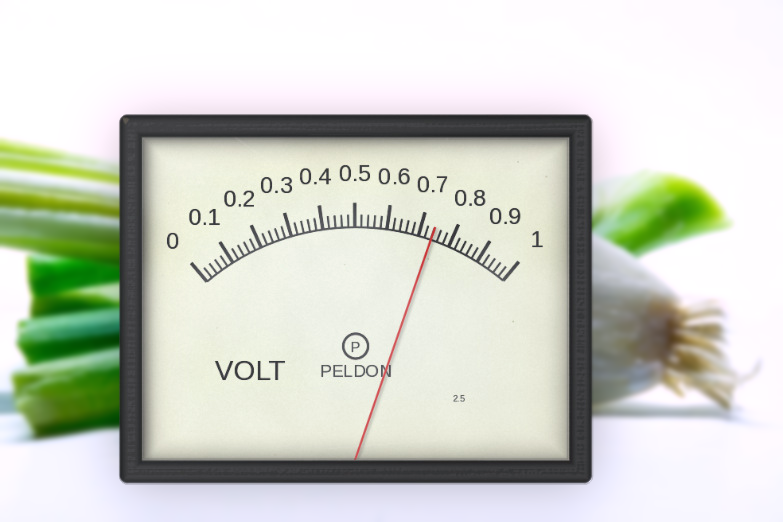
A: 0.74 V
